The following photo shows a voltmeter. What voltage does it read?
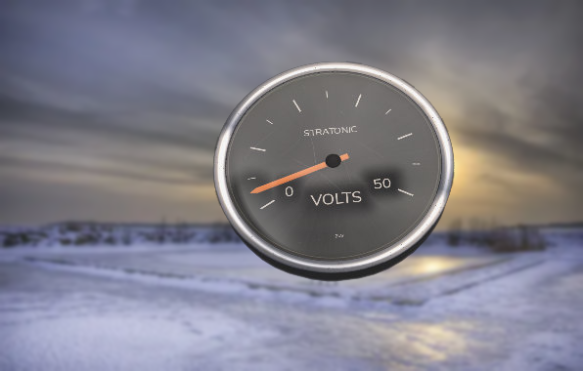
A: 2.5 V
